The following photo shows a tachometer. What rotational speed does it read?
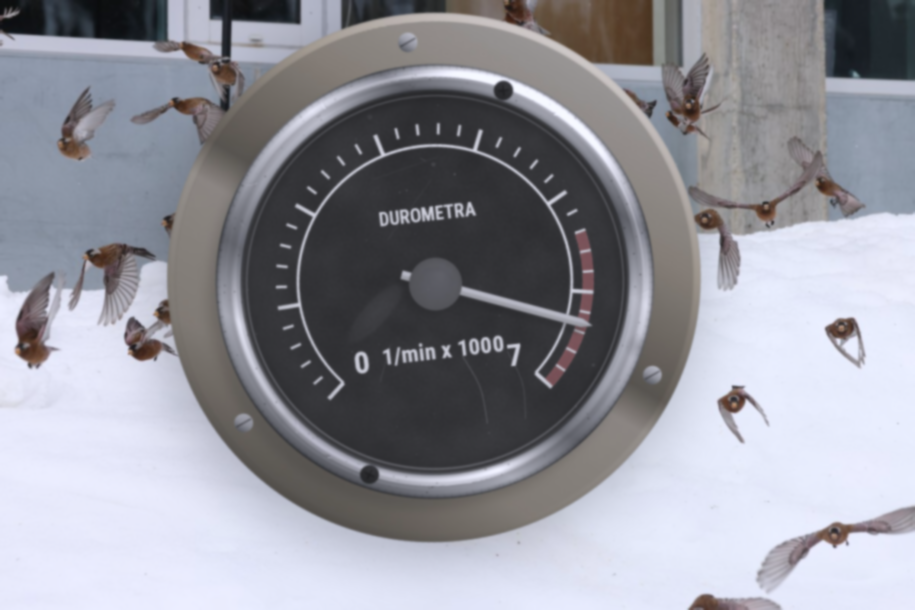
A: 6300 rpm
